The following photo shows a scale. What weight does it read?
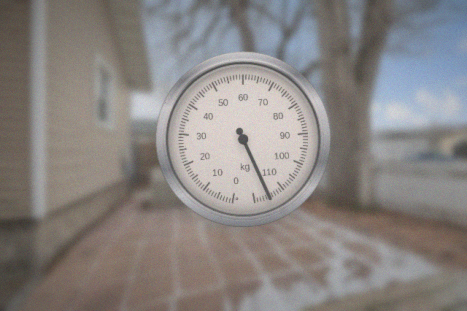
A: 115 kg
